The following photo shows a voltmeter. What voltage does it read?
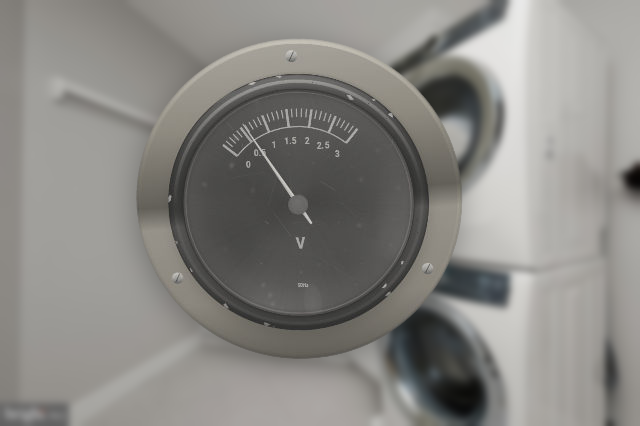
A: 0.6 V
